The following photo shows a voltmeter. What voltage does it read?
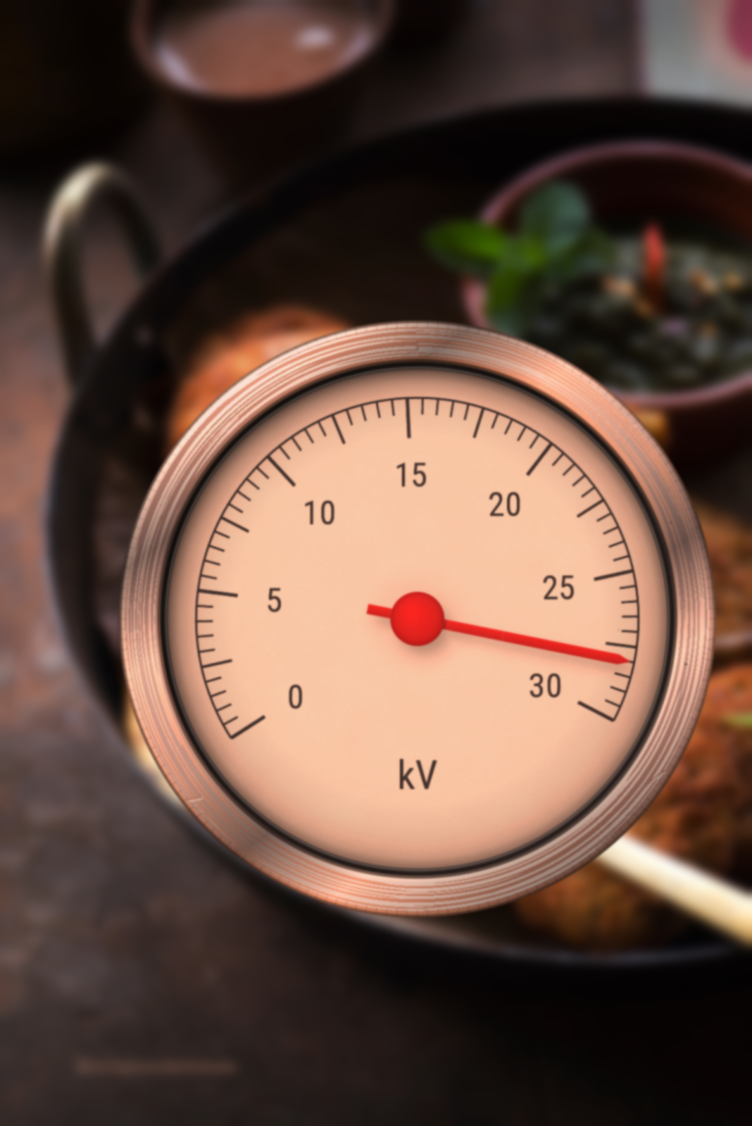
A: 28 kV
